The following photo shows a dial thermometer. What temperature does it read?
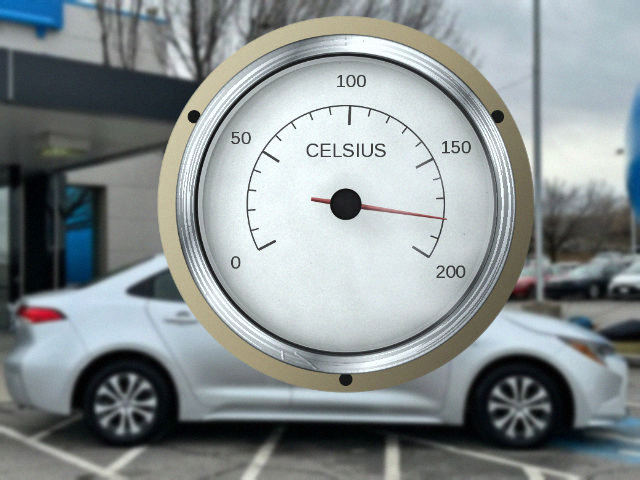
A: 180 °C
